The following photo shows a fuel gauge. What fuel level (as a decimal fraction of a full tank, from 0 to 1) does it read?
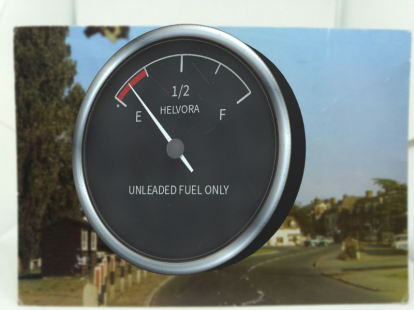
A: 0.125
